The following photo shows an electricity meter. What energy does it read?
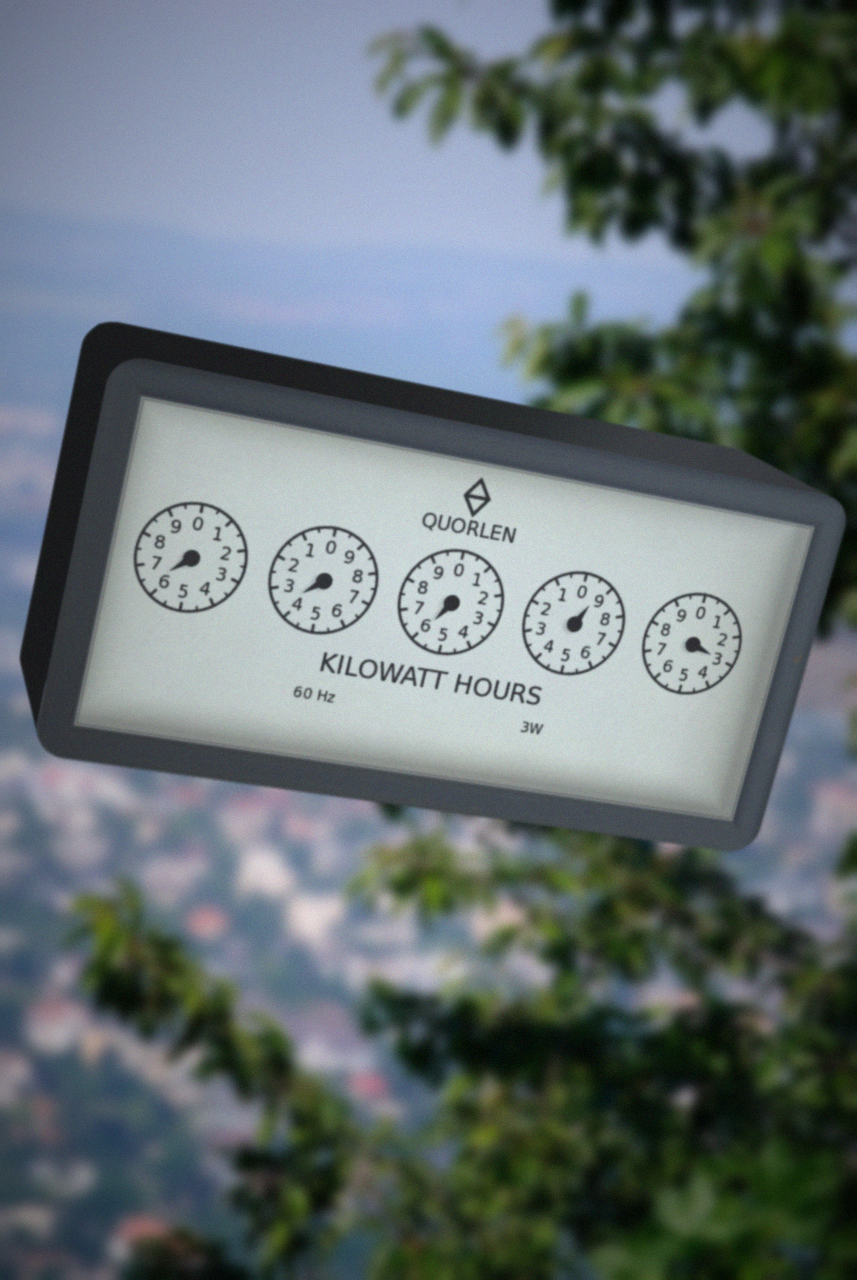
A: 63593 kWh
